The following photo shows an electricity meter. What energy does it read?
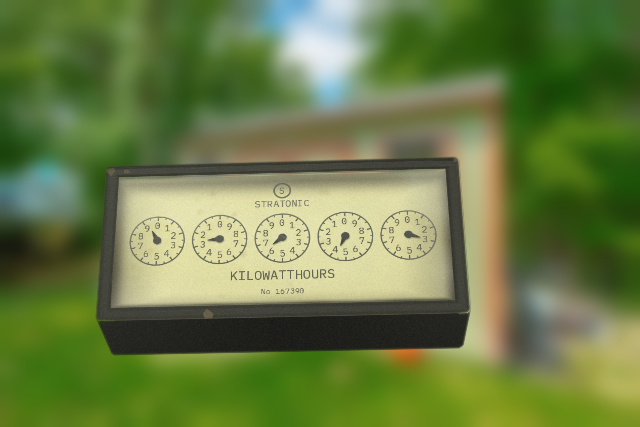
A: 92643 kWh
